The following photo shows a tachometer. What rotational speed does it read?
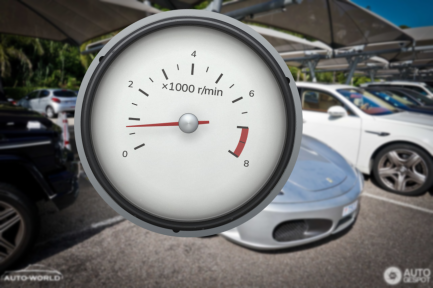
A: 750 rpm
